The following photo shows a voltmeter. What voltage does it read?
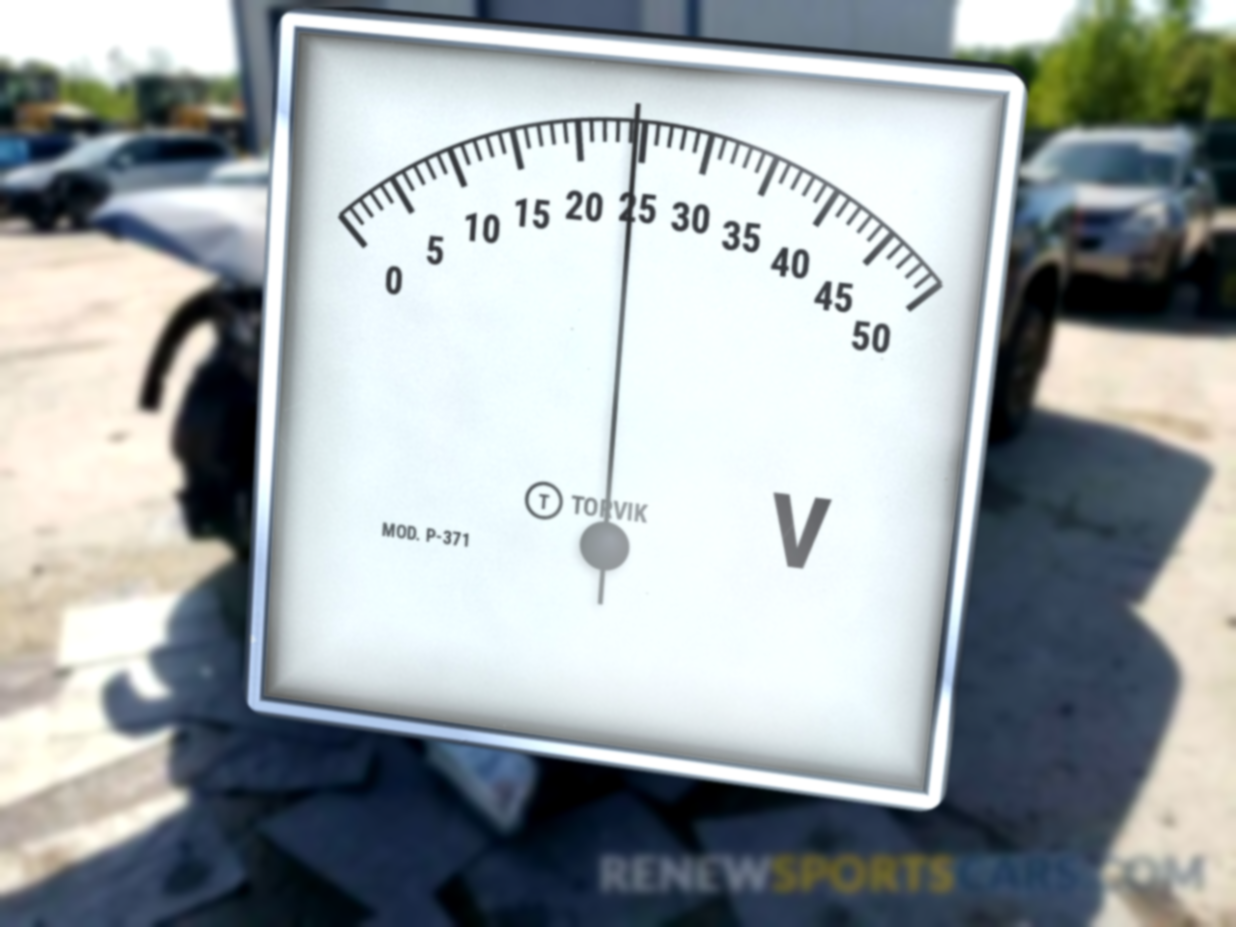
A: 24.5 V
